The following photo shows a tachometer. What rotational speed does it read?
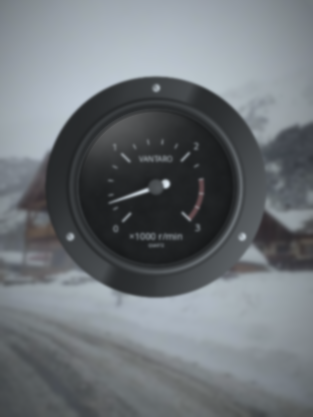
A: 300 rpm
